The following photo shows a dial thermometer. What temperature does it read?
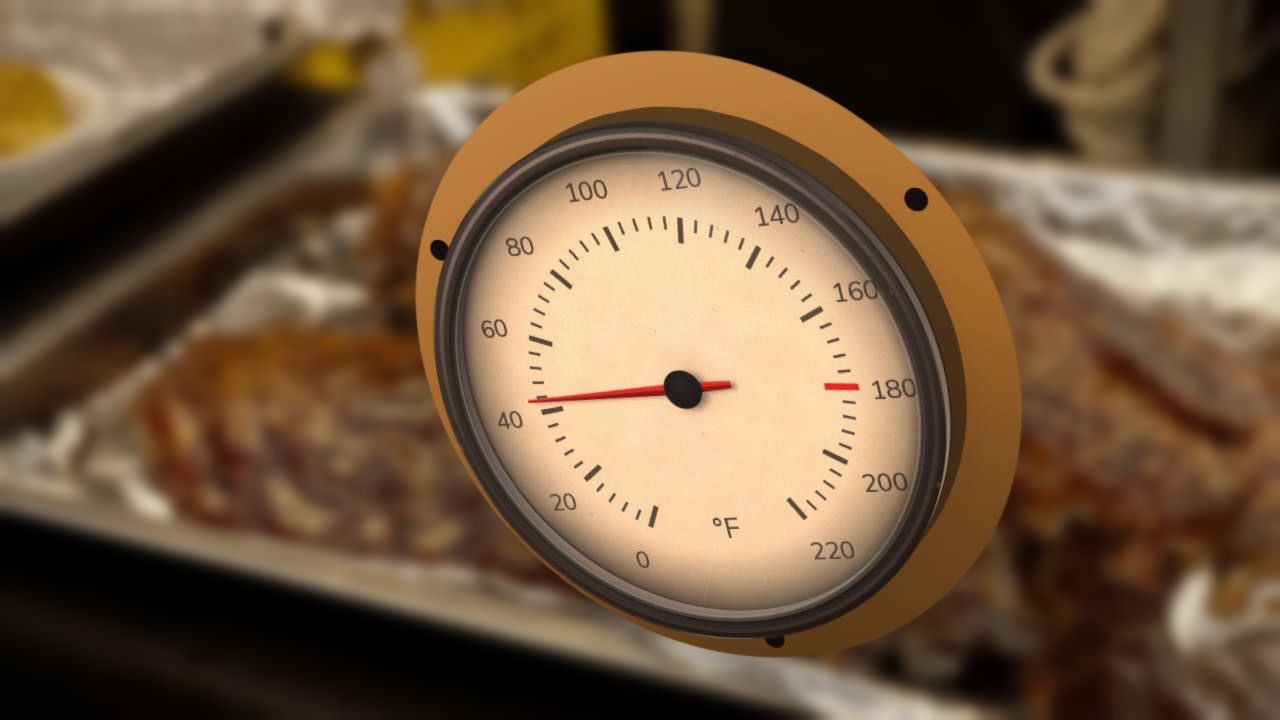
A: 44 °F
